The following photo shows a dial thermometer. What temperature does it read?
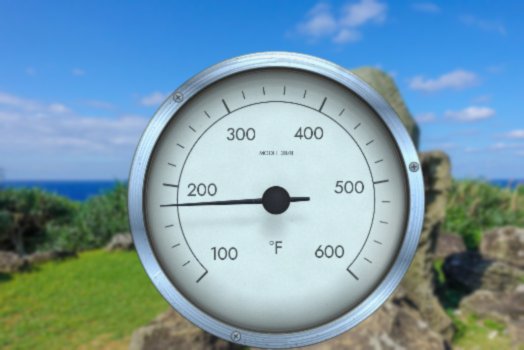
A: 180 °F
